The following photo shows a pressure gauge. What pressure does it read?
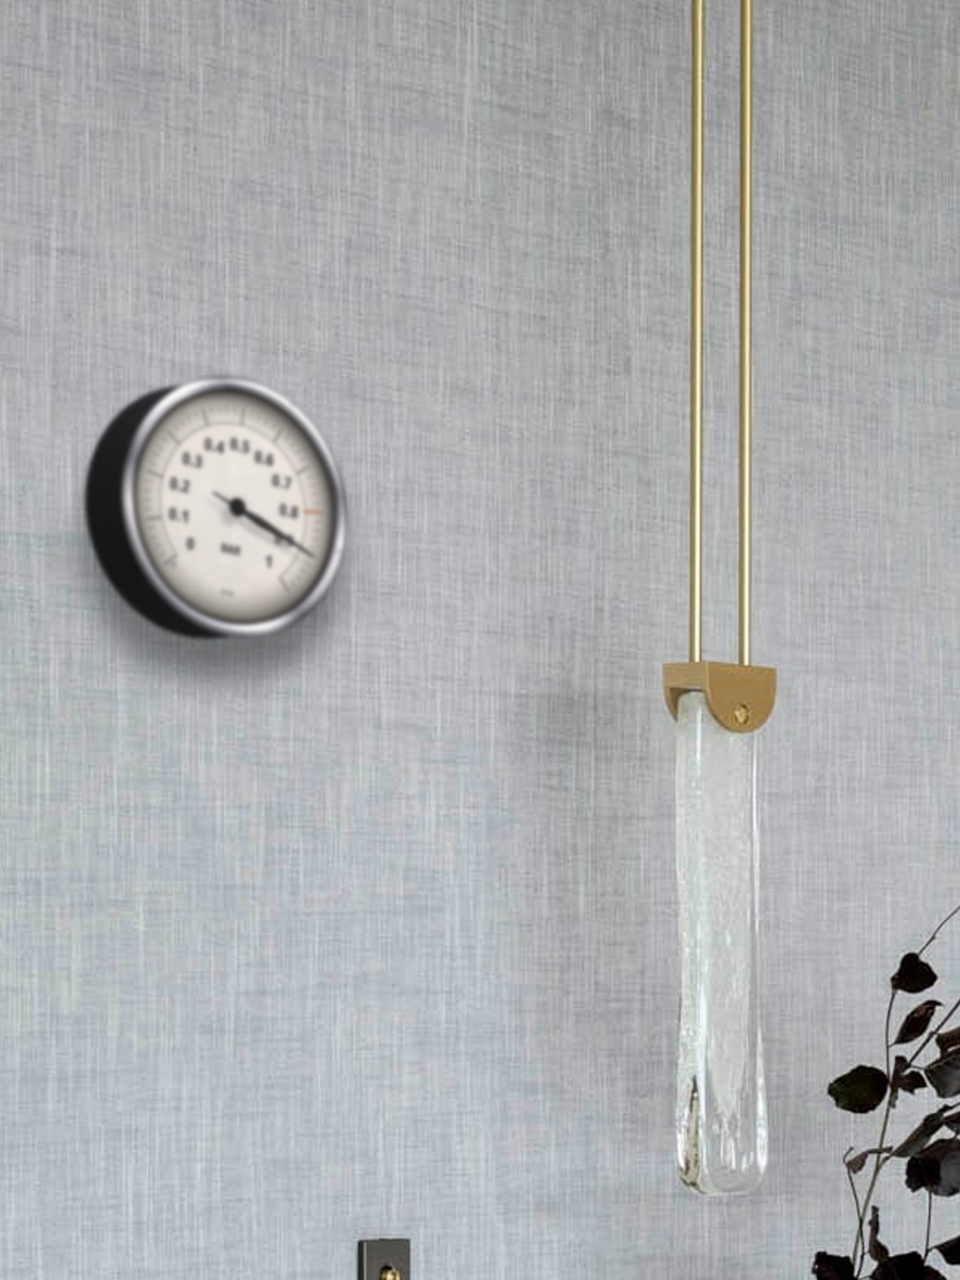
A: 0.9 bar
